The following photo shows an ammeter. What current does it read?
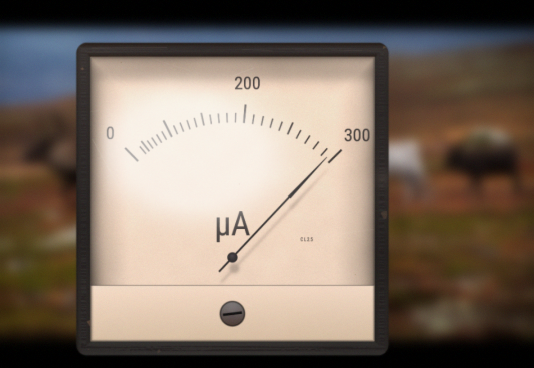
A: 295 µA
